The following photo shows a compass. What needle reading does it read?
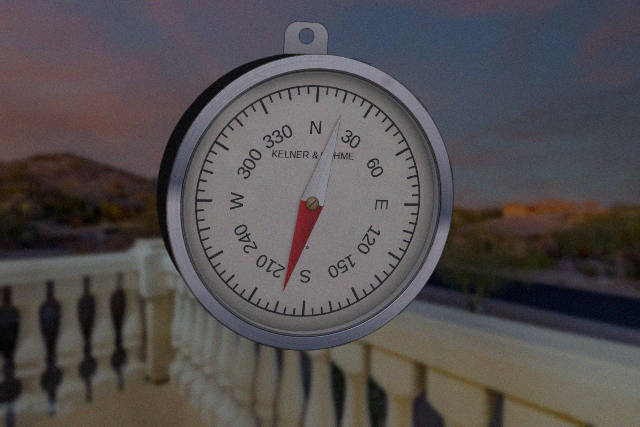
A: 195 °
